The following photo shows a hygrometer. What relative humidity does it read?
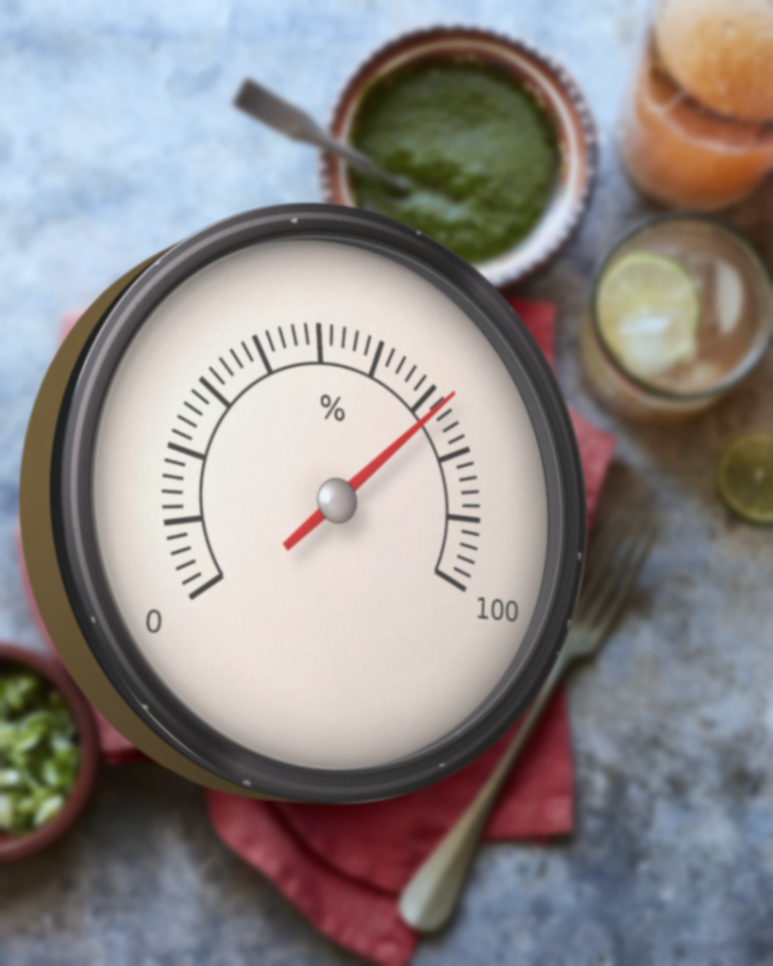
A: 72 %
